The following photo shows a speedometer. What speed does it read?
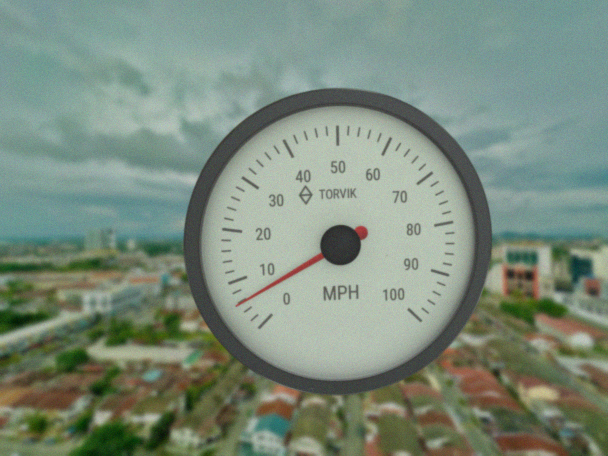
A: 6 mph
